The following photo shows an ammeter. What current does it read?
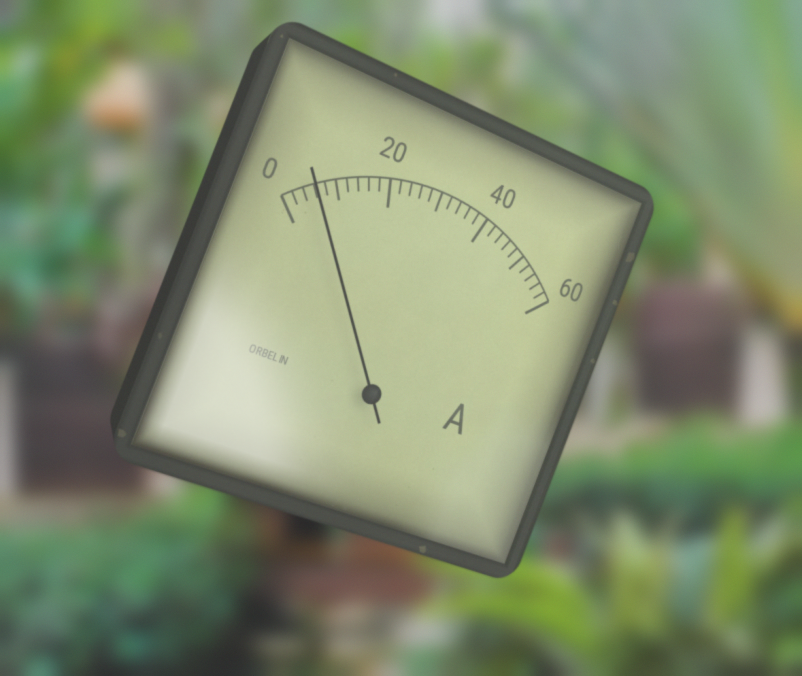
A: 6 A
